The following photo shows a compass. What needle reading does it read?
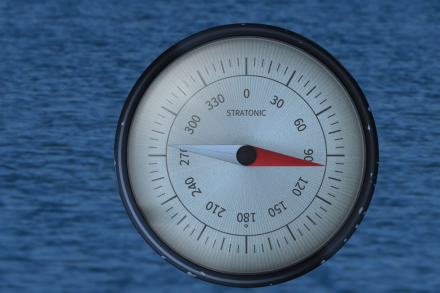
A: 97.5 °
